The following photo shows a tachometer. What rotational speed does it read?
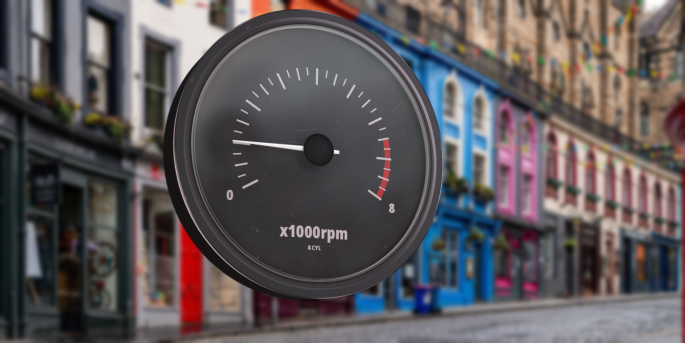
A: 1000 rpm
